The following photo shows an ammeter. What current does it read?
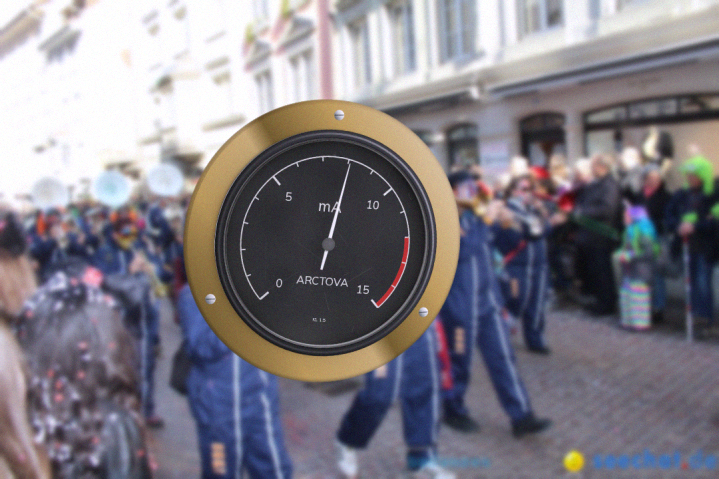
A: 8 mA
